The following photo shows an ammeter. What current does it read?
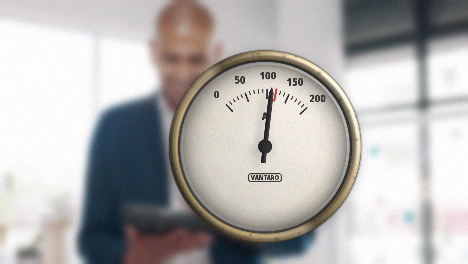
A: 110 A
